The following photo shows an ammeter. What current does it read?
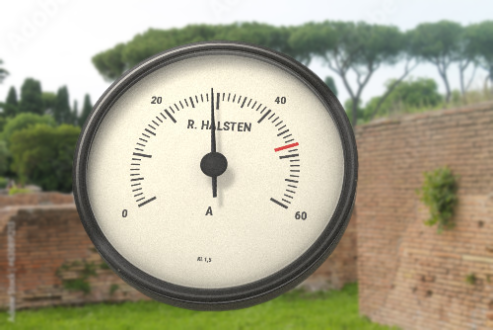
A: 29 A
